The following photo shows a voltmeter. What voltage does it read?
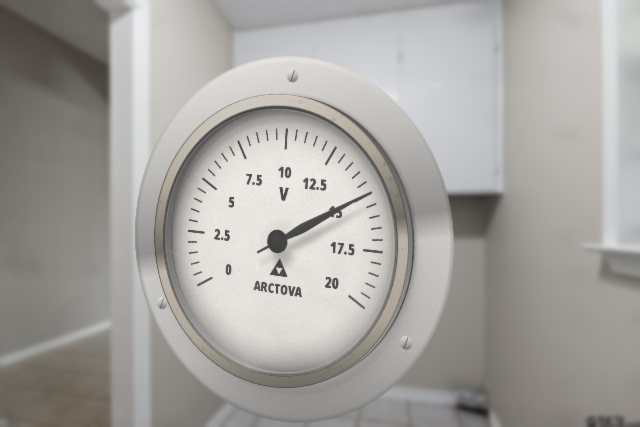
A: 15 V
